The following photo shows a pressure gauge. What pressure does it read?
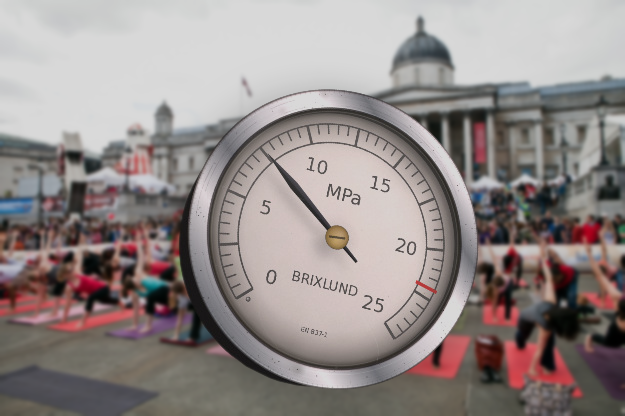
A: 7.5 MPa
